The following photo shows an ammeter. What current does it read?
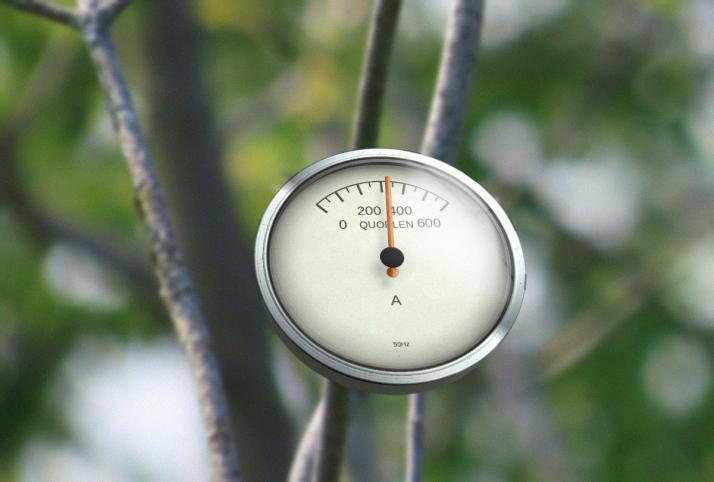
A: 325 A
